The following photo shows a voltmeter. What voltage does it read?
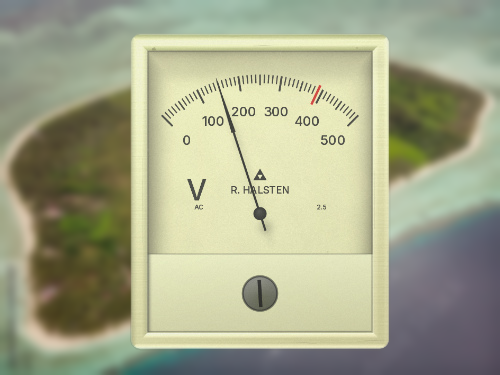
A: 150 V
